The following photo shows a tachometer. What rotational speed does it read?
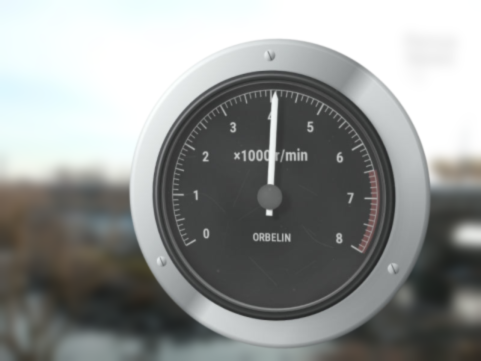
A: 4100 rpm
